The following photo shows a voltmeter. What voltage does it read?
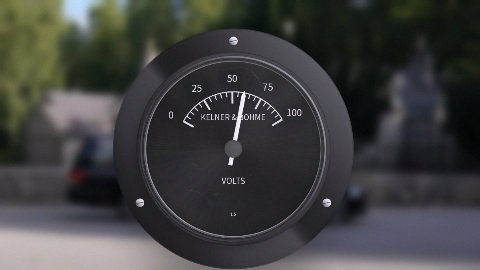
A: 60 V
